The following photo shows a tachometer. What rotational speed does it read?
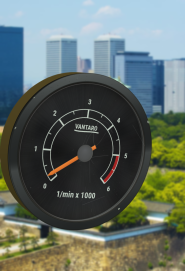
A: 250 rpm
